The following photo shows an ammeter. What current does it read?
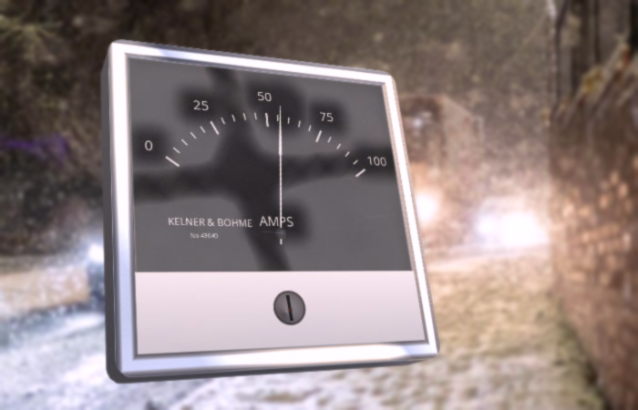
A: 55 A
